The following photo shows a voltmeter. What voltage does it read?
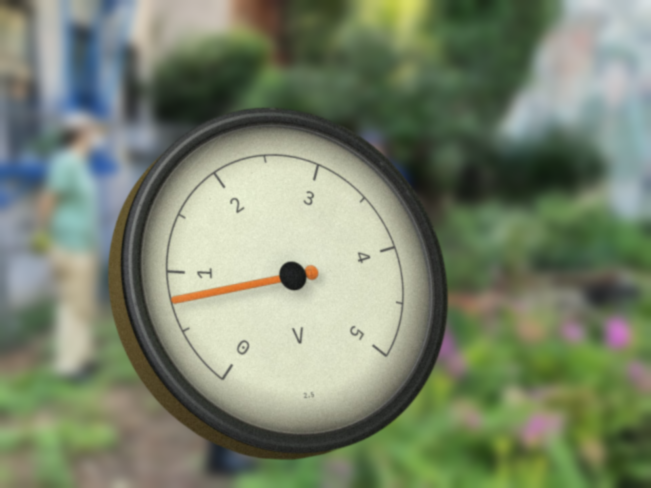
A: 0.75 V
